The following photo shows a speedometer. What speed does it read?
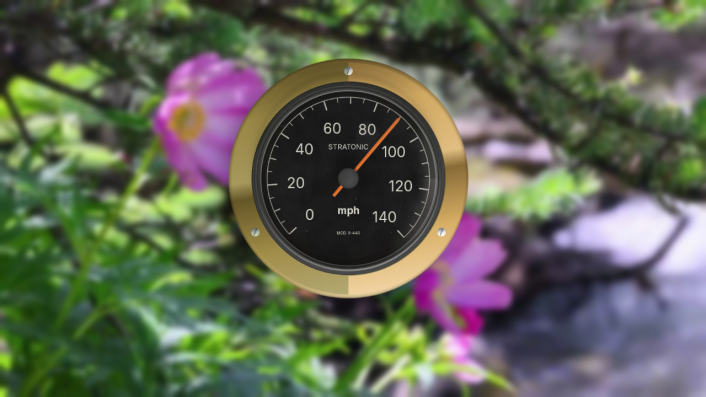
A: 90 mph
